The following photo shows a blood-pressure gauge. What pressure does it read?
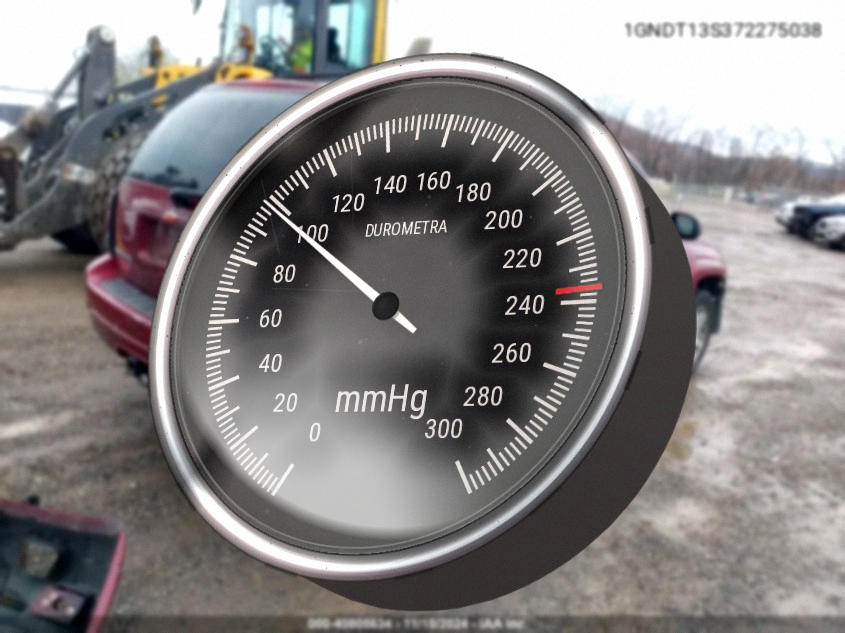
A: 98 mmHg
